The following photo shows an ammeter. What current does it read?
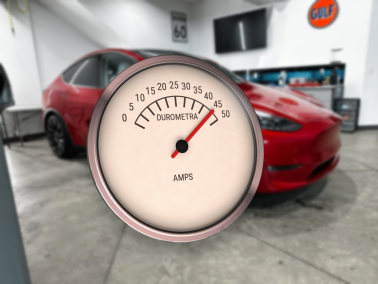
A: 45 A
